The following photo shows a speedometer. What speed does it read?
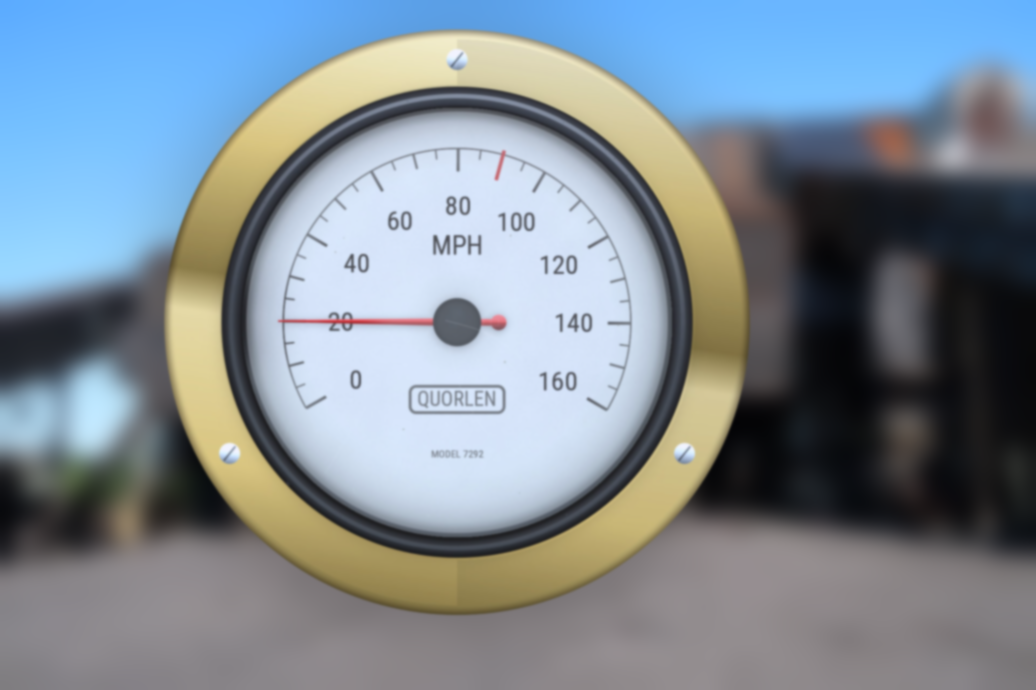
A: 20 mph
